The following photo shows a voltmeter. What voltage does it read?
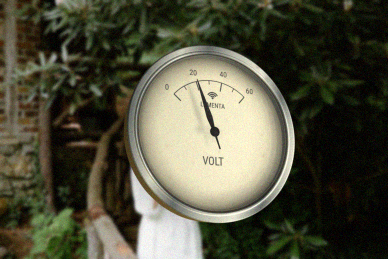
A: 20 V
